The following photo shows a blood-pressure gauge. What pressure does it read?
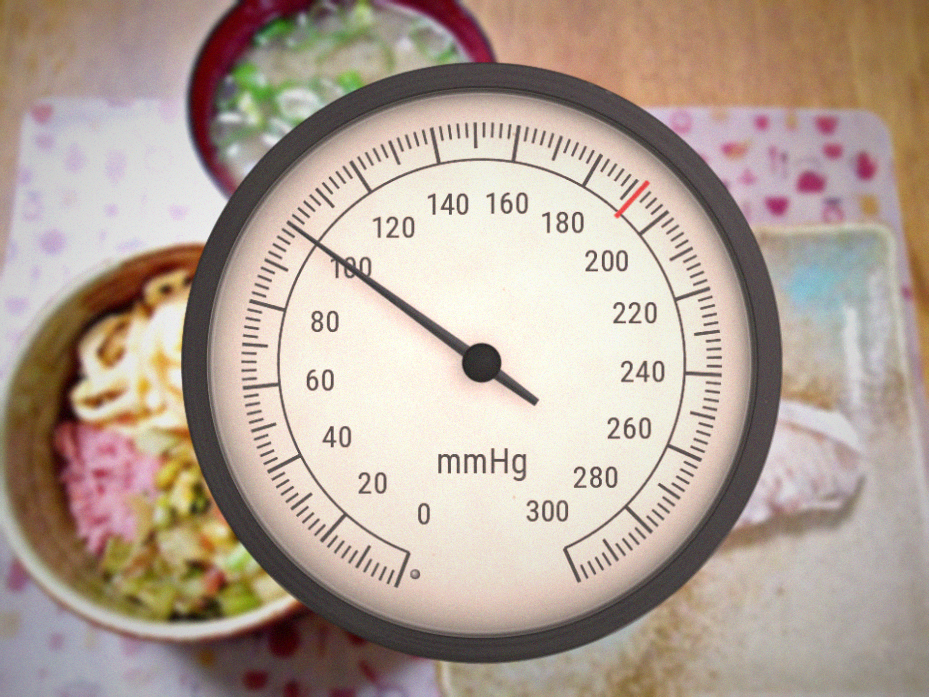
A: 100 mmHg
